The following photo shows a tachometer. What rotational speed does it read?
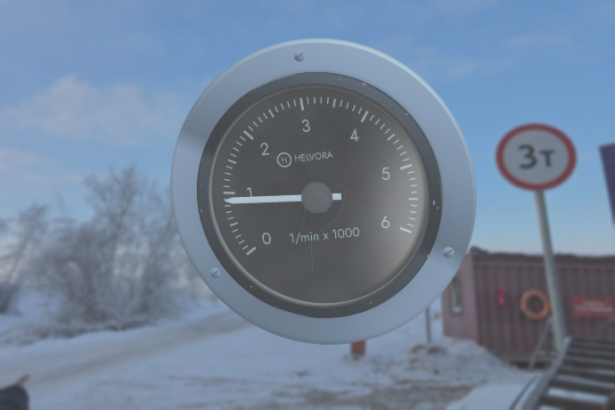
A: 900 rpm
